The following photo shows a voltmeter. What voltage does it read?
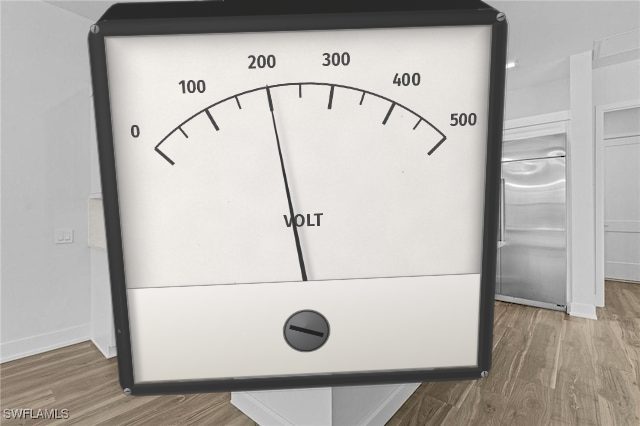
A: 200 V
